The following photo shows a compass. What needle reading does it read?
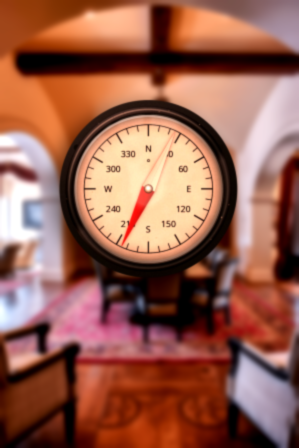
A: 205 °
